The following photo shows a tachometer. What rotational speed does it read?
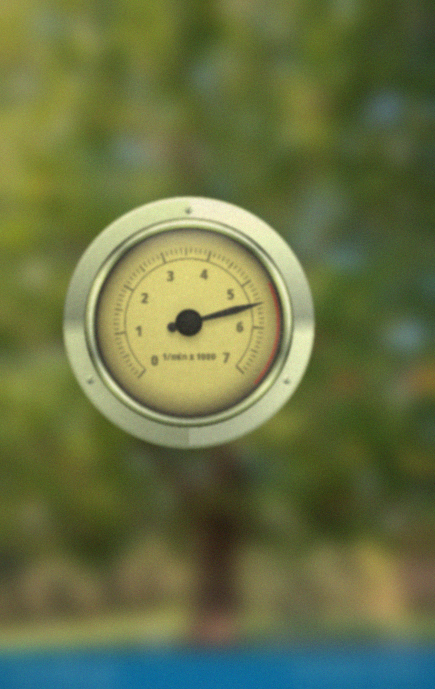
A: 5500 rpm
